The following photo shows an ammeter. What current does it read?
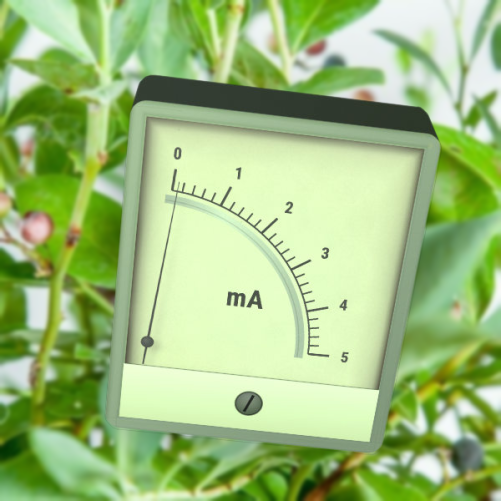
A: 0.1 mA
